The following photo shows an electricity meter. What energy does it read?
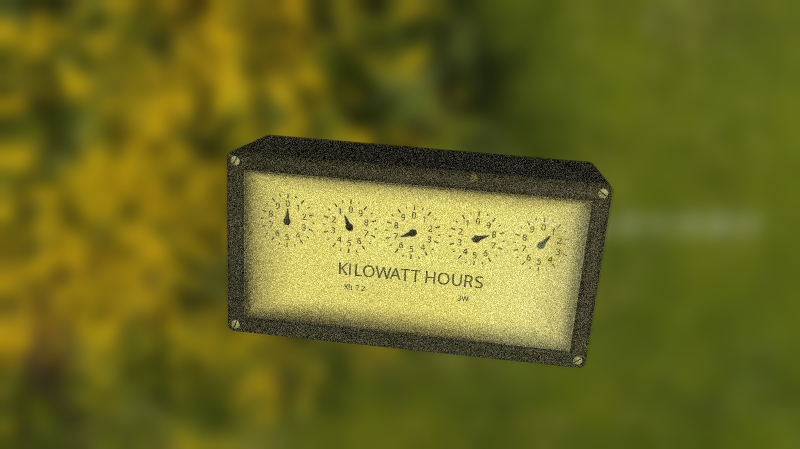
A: 681 kWh
